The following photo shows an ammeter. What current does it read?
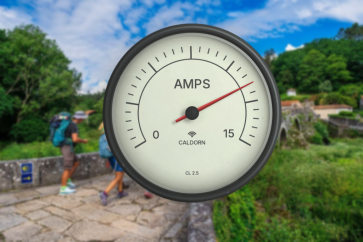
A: 11.5 A
